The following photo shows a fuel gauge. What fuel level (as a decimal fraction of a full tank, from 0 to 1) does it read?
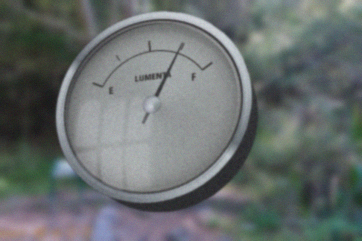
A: 0.75
